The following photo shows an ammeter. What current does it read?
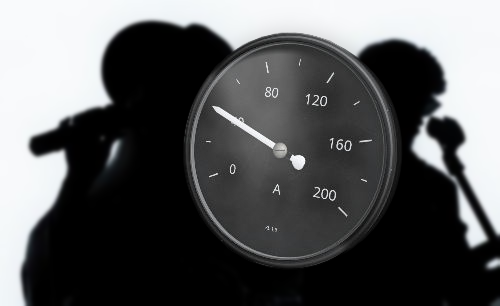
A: 40 A
